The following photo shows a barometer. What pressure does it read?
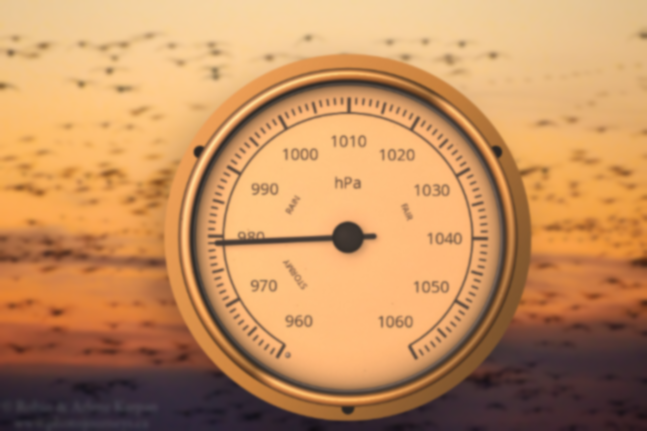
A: 979 hPa
